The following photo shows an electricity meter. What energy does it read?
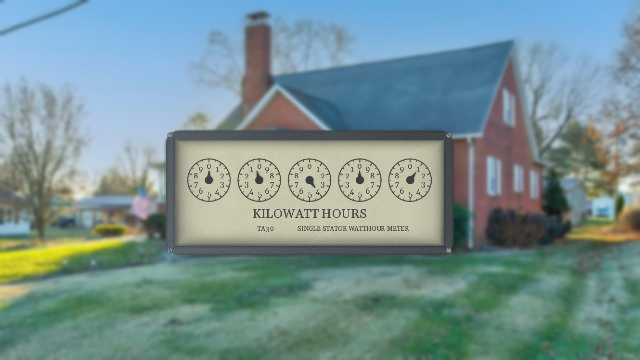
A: 401 kWh
